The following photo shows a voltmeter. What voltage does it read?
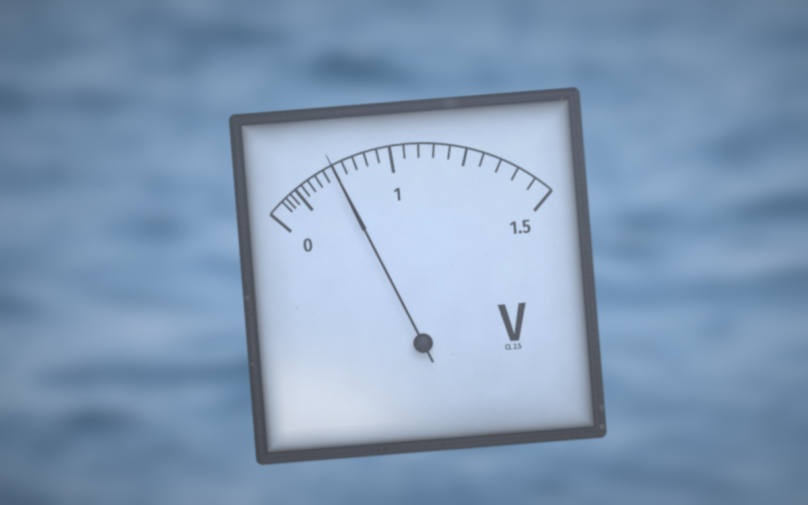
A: 0.75 V
